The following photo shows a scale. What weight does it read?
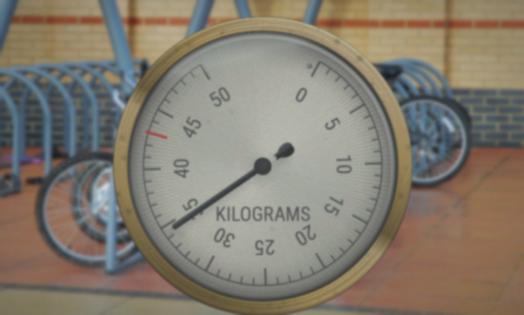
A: 34.5 kg
